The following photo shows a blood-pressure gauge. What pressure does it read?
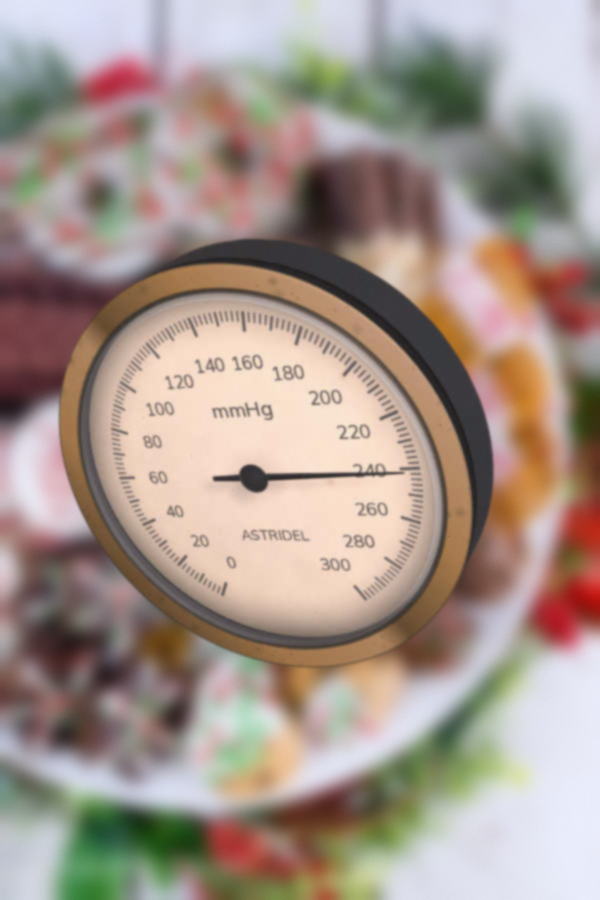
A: 240 mmHg
